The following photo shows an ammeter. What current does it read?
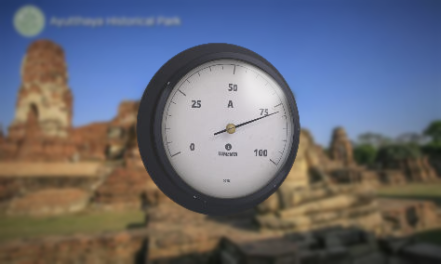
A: 77.5 A
